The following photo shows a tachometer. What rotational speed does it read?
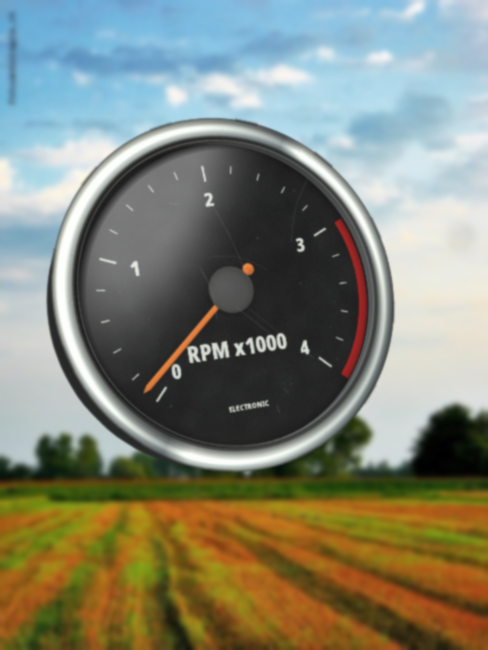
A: 100 rpm
